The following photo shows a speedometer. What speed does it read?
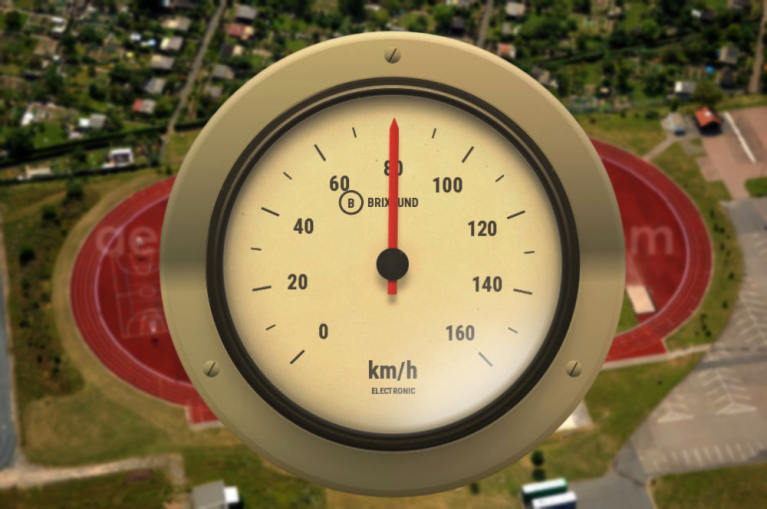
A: 80 km/h
